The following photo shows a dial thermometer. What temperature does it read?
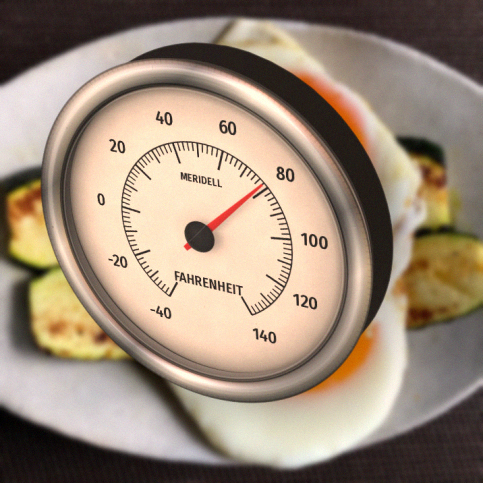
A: 78 °F
